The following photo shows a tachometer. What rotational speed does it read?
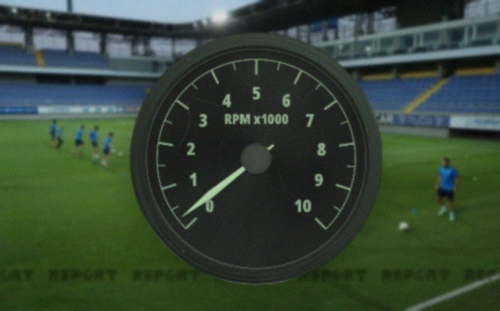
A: 250 rpm
